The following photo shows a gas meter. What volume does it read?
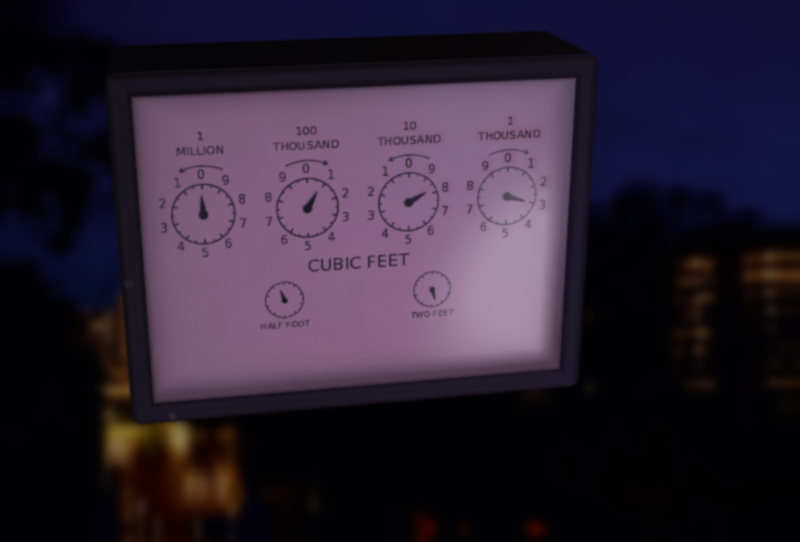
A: 8300 ft³
